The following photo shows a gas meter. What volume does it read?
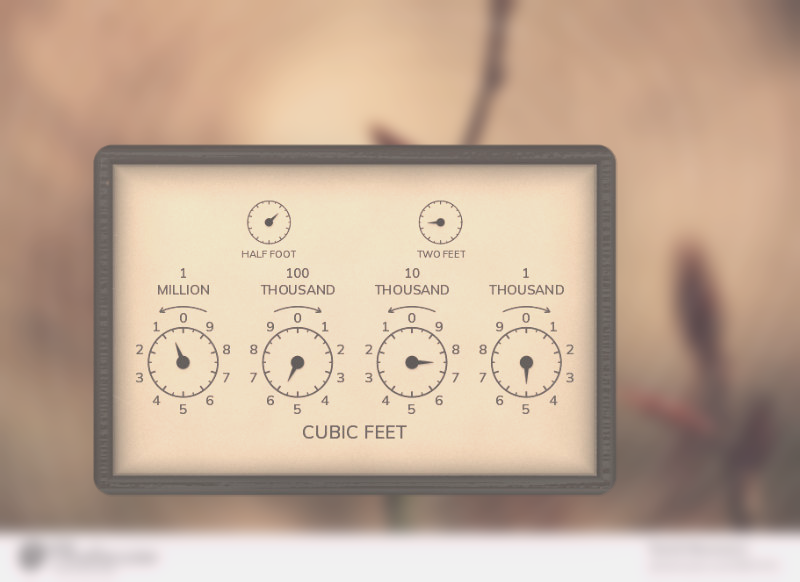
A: 57500 ft³
